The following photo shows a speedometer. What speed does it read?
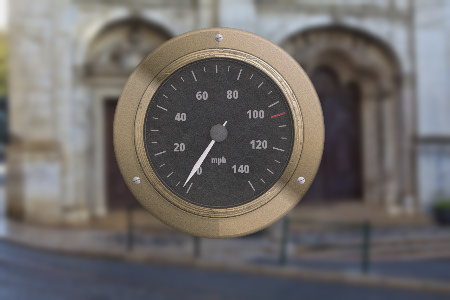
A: 2.5 mph
